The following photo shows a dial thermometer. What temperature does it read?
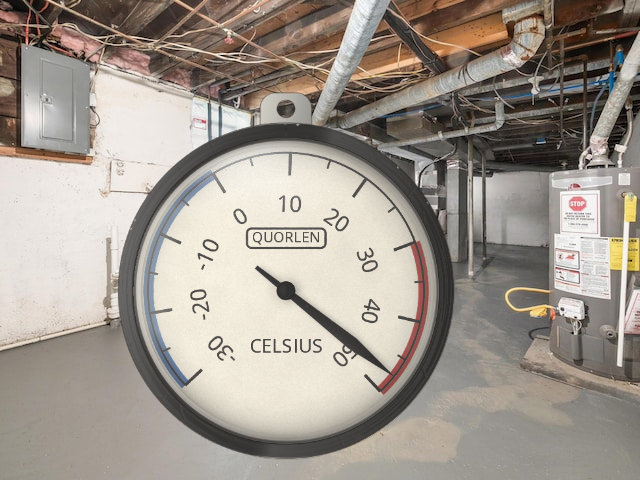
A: 47.5 °C
